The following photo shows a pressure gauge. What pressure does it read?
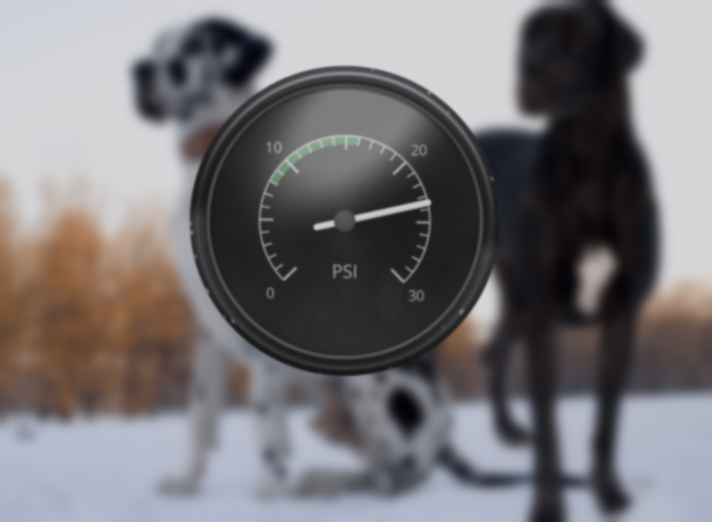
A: 23.5 psi
